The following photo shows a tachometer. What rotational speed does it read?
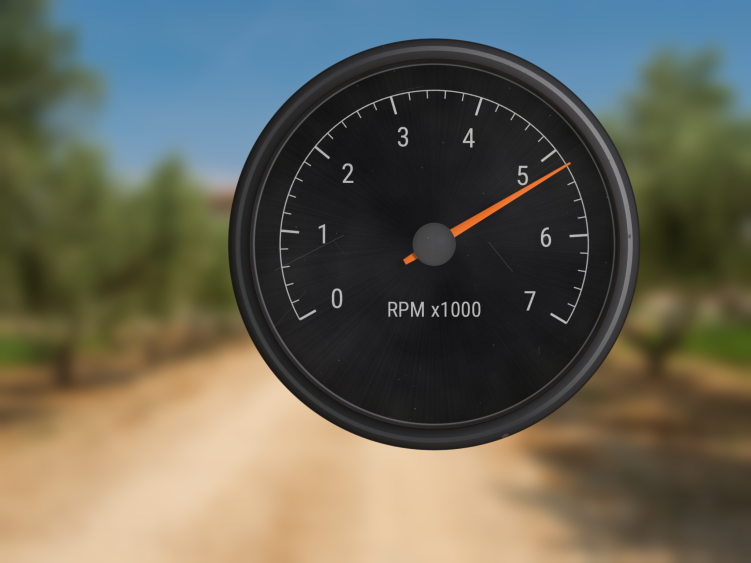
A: 5200 rpm
